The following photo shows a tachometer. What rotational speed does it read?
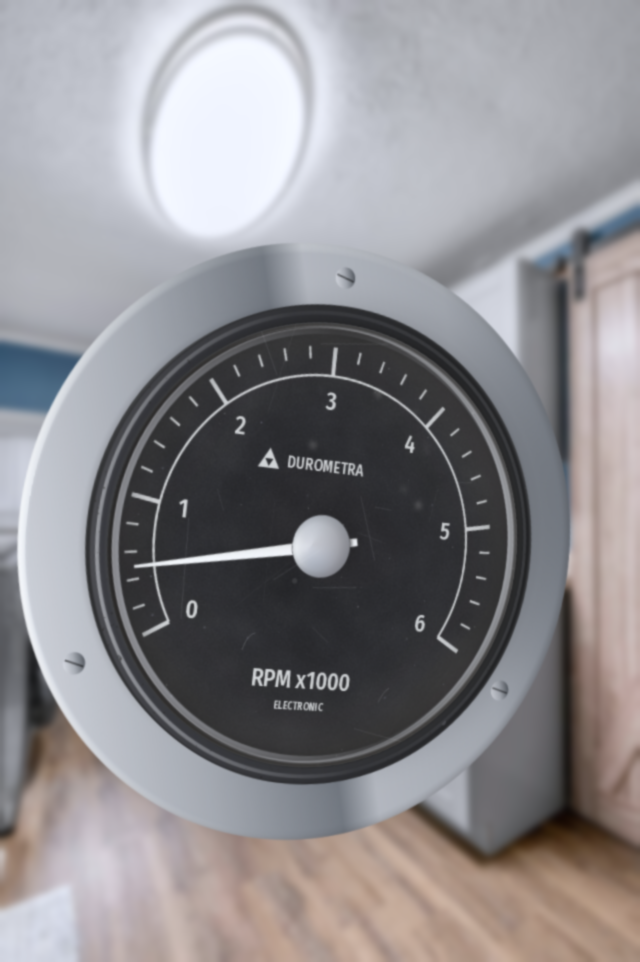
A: 500 rpm
